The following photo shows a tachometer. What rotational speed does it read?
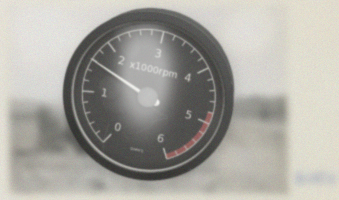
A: 1600 rpm
